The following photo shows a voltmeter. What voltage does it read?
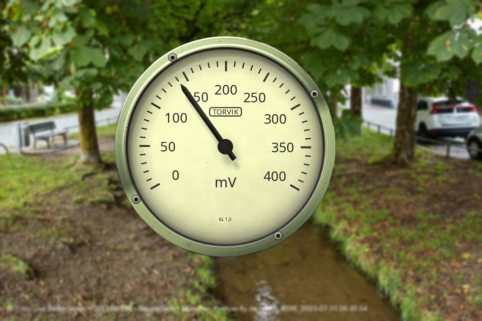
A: 140 mV
